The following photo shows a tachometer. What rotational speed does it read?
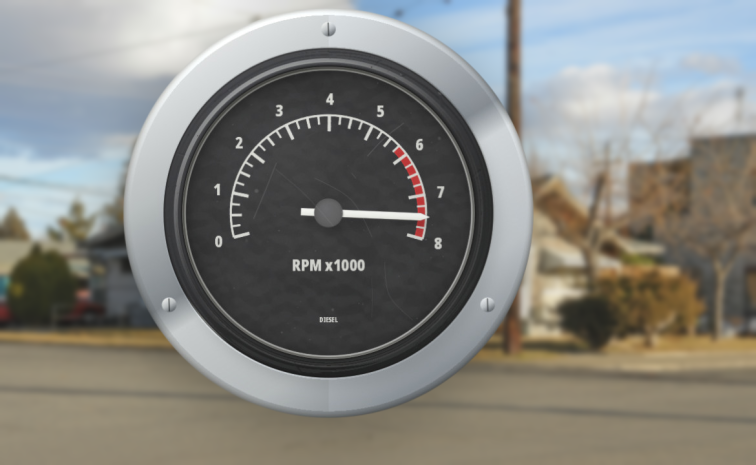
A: 7500 rpm
